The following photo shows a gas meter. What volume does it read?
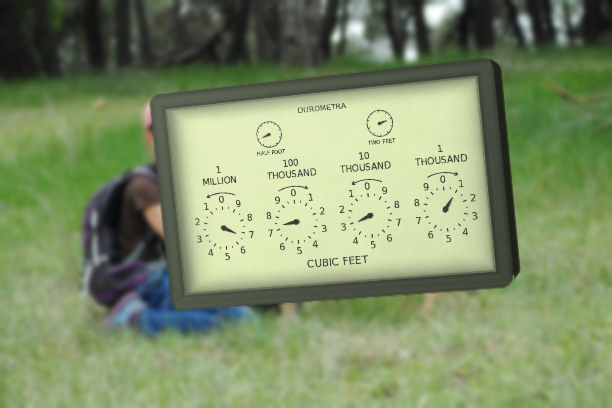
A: 673100 ft³
